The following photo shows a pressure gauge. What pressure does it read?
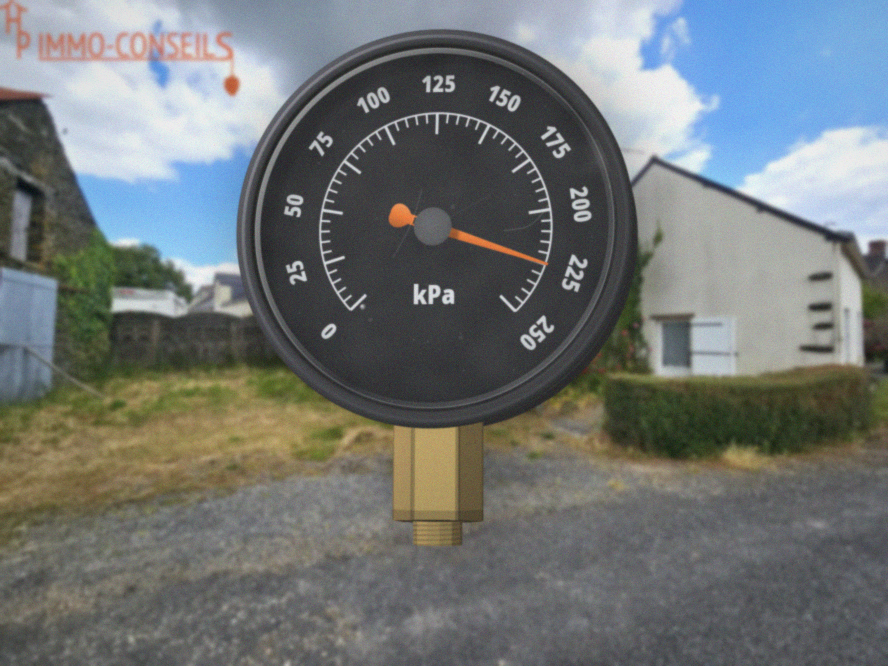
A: 225 kPa
